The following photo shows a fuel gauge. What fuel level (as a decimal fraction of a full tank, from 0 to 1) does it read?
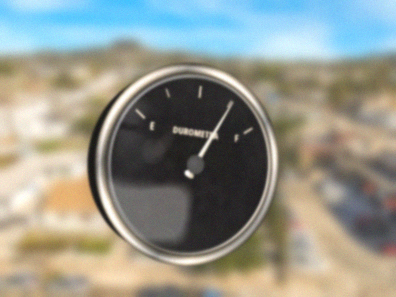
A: 0.75
